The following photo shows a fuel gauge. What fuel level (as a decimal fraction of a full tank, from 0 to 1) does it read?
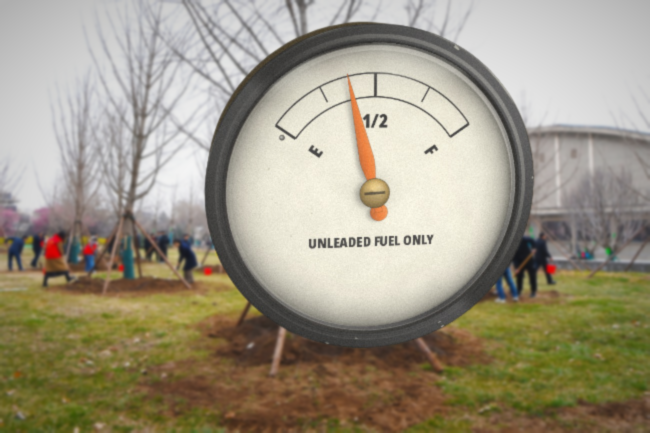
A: 0.375
